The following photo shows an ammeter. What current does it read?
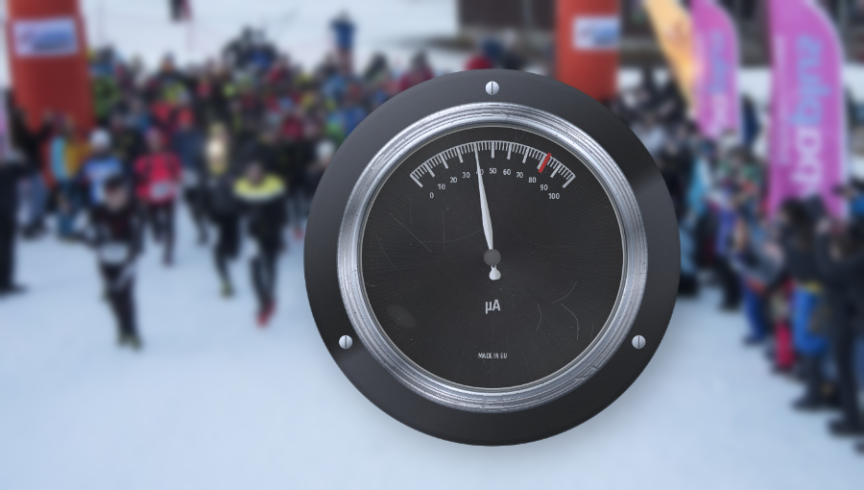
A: 40 µA
